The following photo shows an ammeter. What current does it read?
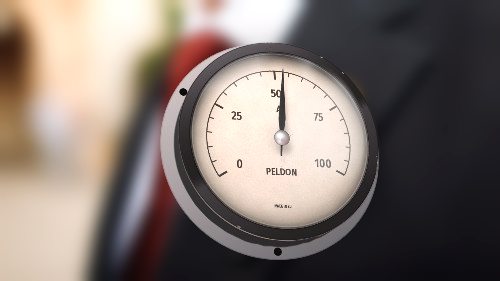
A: 52.5 A
